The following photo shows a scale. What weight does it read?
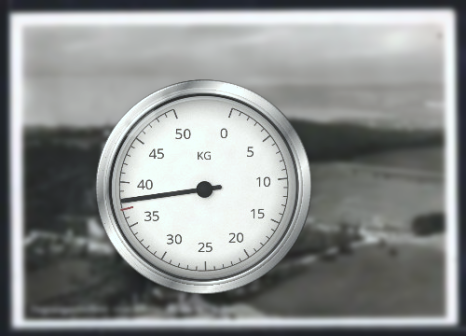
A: 38 kg
